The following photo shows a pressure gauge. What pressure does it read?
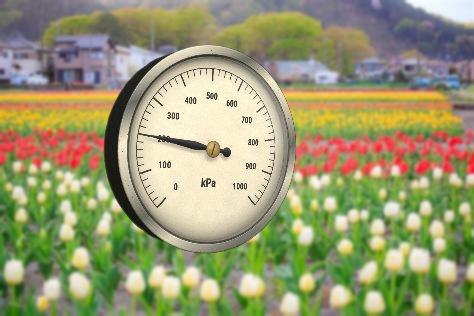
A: 200 kPa
